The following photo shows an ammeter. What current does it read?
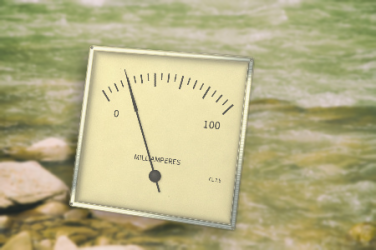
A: 20 mA
